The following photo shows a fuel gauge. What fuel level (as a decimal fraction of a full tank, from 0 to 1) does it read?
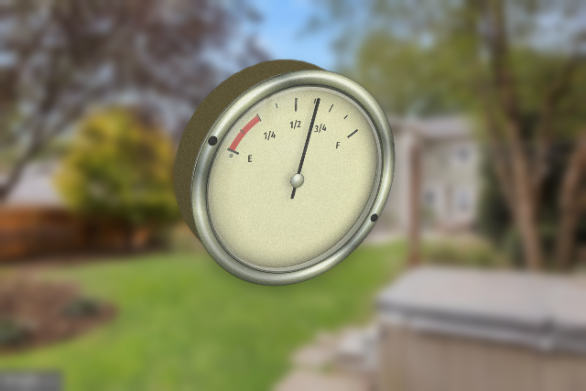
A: 0.625
